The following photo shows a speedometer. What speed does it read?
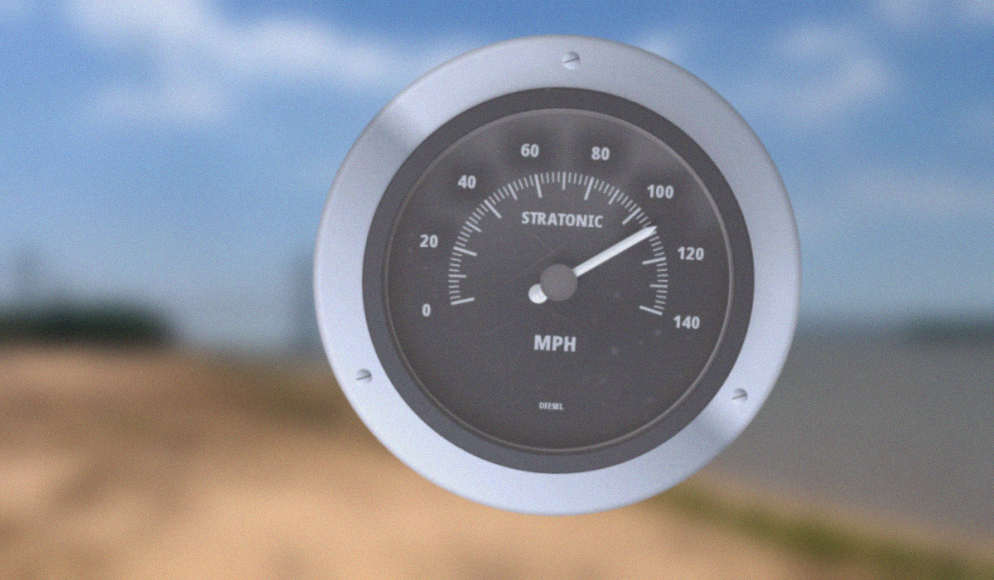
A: 108 mph
